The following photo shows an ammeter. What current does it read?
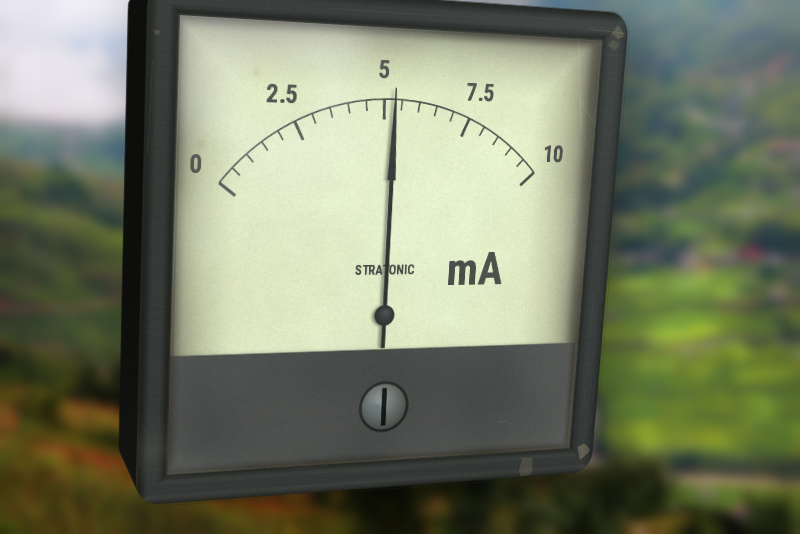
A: 5.25 mA
